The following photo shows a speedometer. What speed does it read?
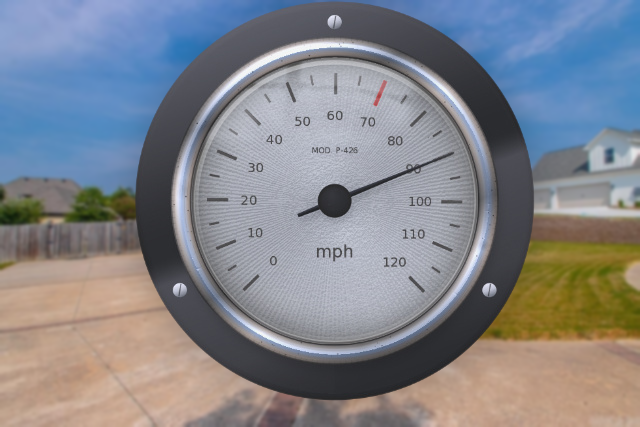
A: 90 mph
